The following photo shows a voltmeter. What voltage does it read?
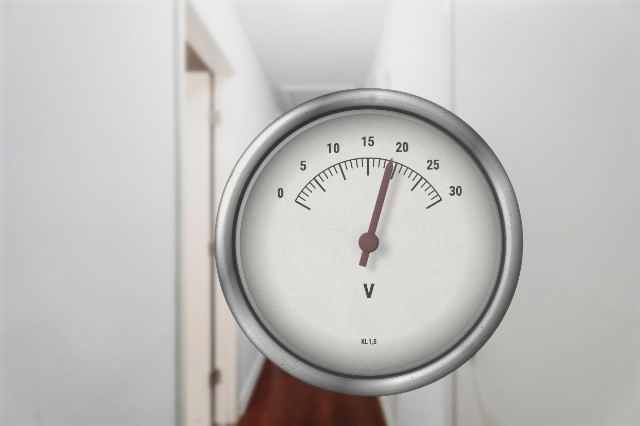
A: 19 V
